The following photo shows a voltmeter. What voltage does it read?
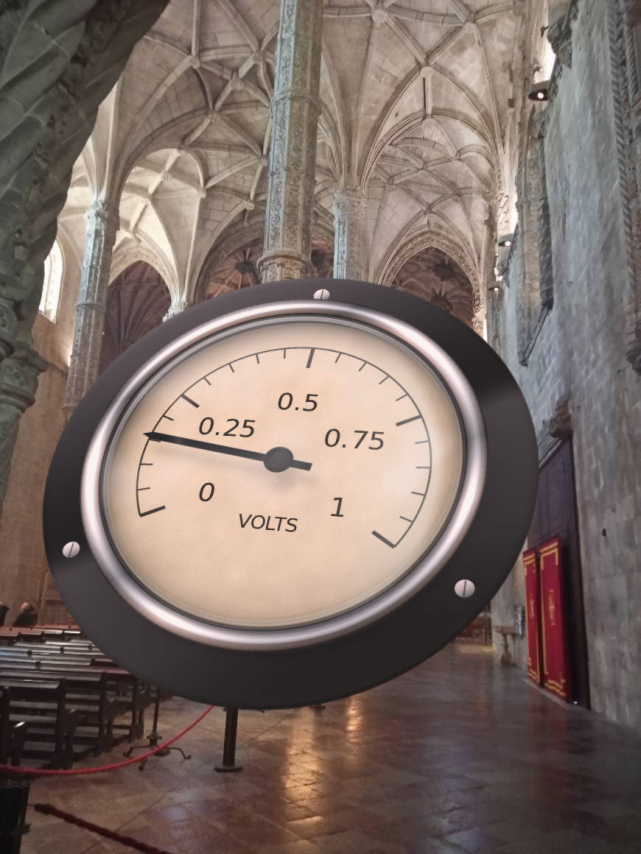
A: 0.15 V
